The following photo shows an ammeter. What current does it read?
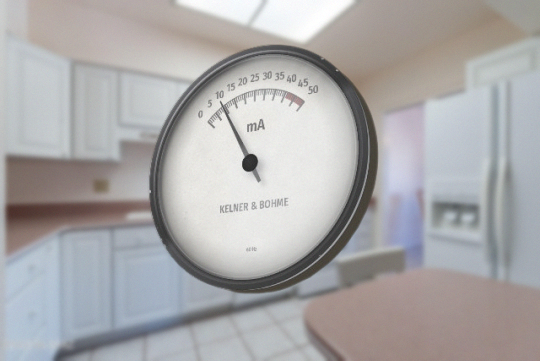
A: 10 mA
